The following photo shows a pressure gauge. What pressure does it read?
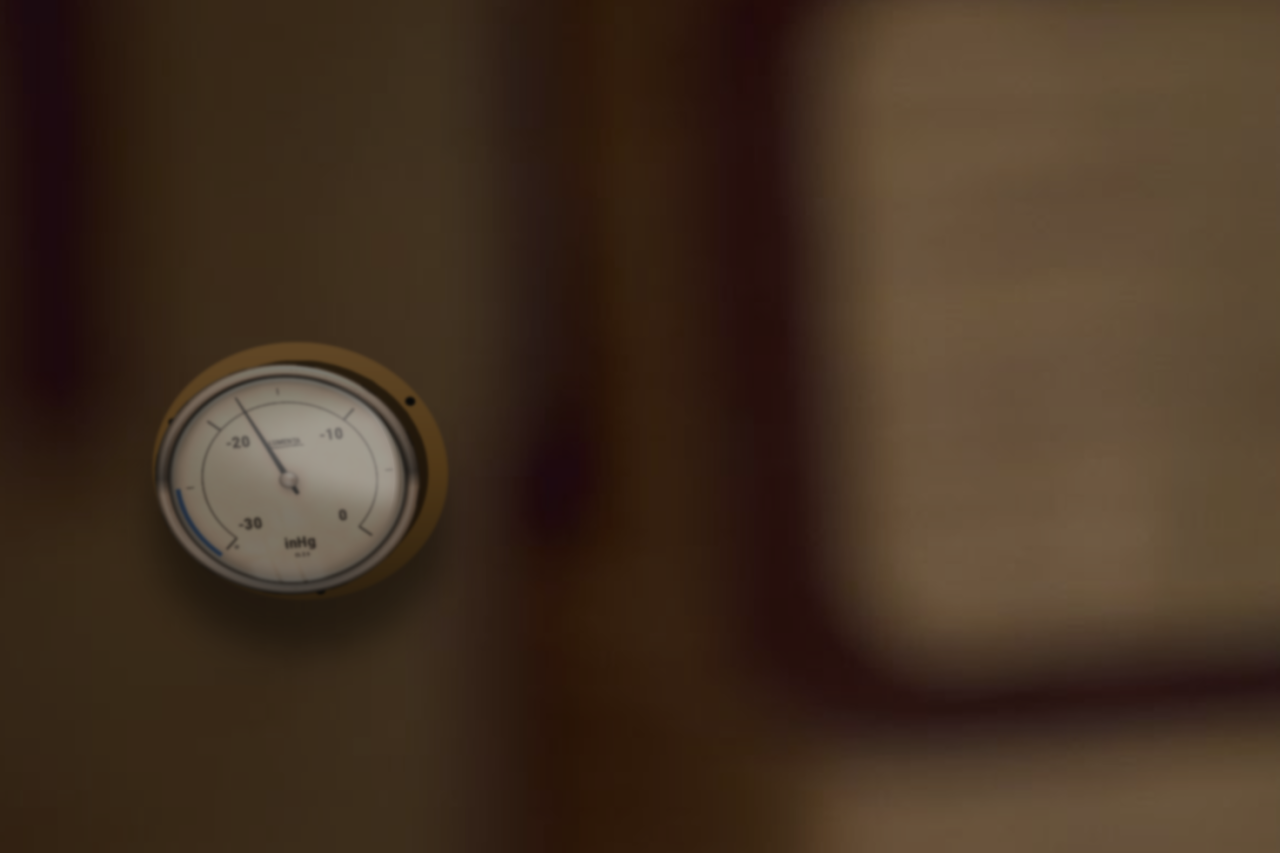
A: -17.5 inHg
